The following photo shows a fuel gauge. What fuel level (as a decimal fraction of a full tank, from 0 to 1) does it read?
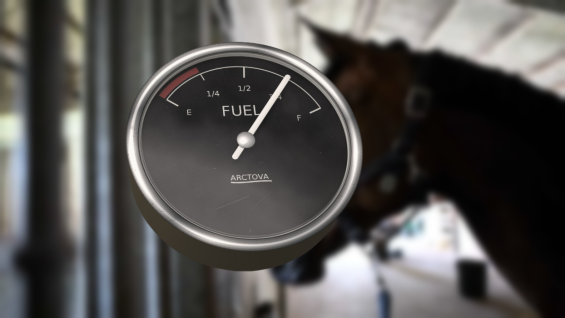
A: 0.75
